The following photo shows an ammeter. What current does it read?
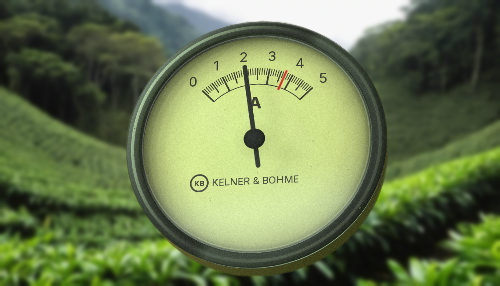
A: 2 A
